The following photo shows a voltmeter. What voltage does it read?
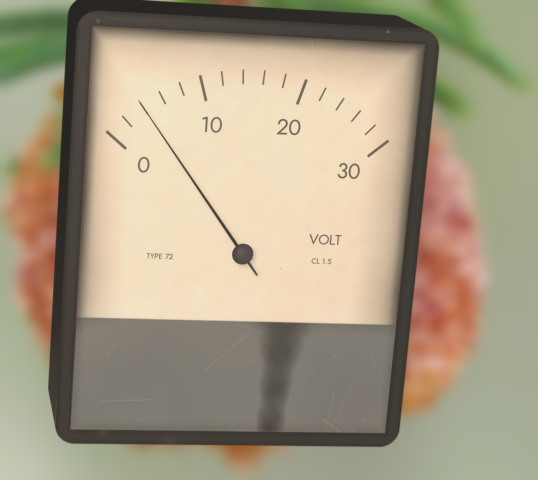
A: 4 V
